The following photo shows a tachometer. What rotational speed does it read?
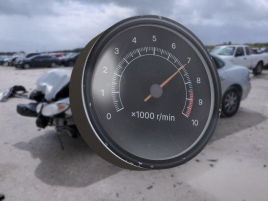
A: 7000 rpm
